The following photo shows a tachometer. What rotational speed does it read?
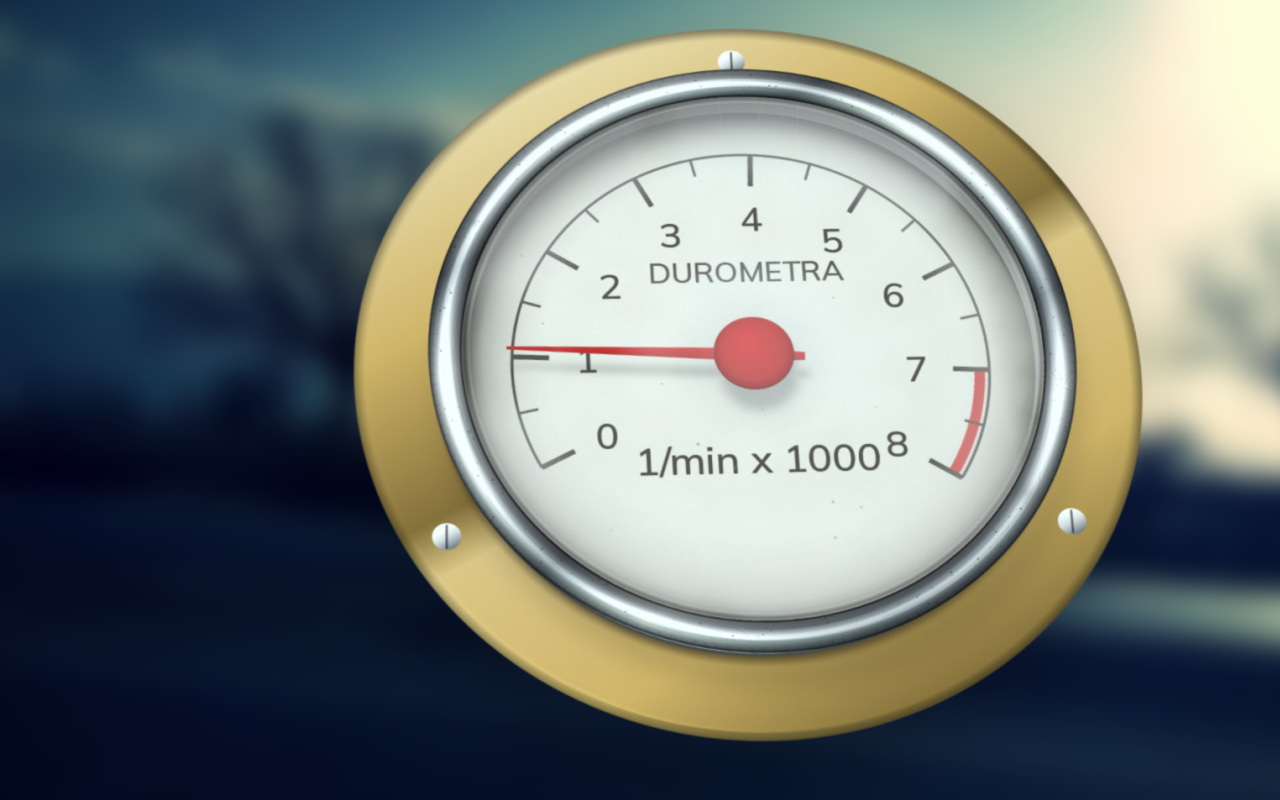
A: 1000 rpm
